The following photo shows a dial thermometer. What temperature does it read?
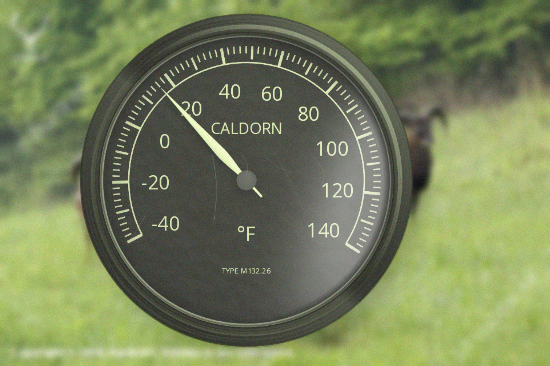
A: 16 °F
